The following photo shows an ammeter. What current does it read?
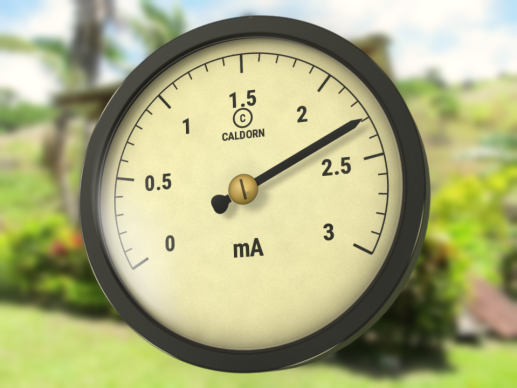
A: 2.3 mA
